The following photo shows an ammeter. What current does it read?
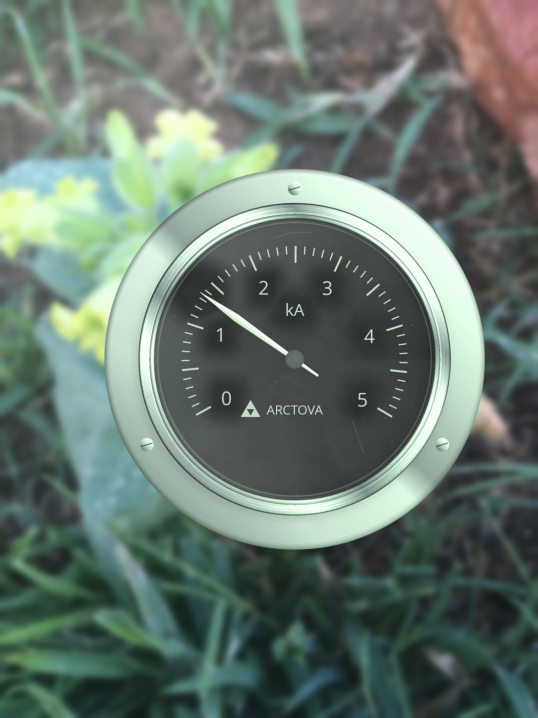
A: 1.35 kA
